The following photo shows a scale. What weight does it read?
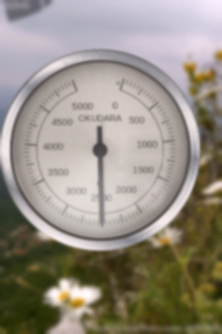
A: 2500 g
